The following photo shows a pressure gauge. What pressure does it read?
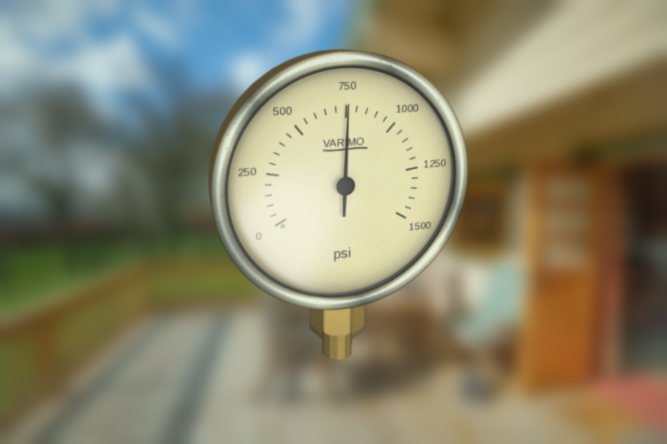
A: 750 psi
